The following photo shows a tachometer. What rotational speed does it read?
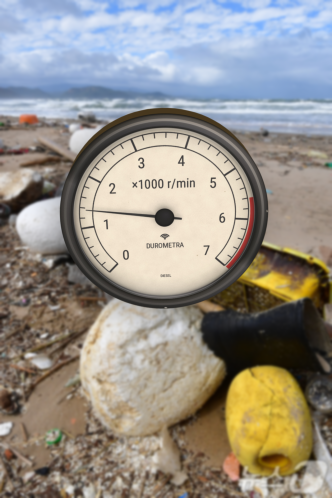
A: 1400 rpm
